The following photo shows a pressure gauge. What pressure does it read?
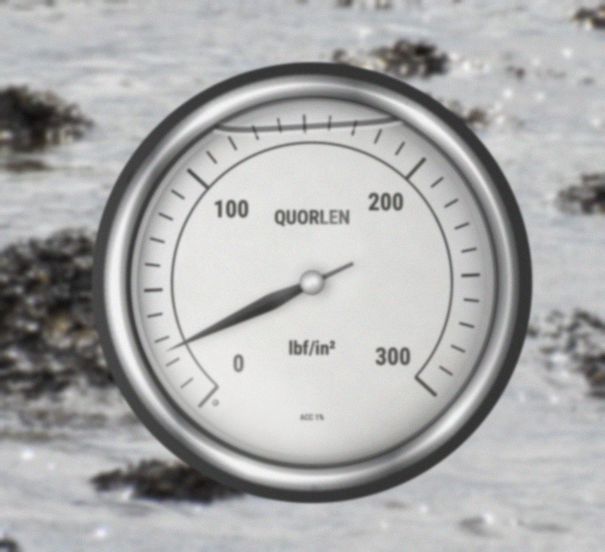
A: 25 psi
